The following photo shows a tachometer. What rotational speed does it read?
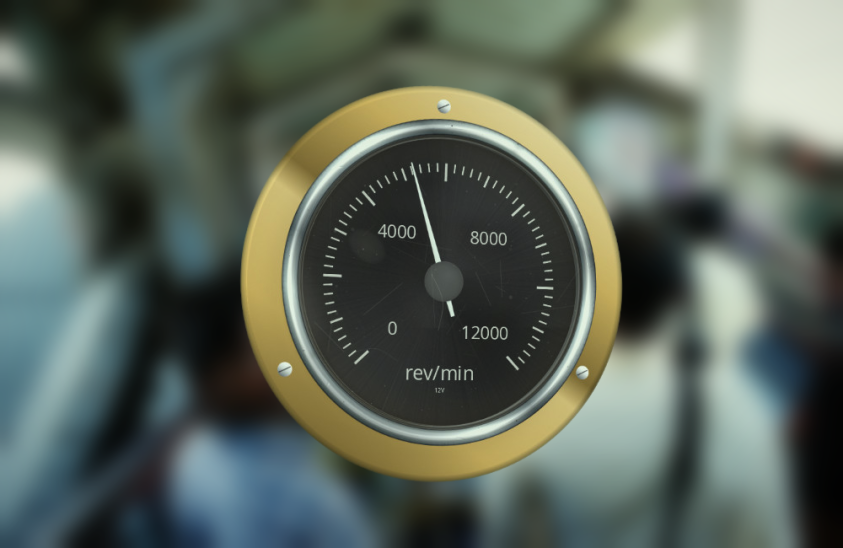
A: 5200 rpm
